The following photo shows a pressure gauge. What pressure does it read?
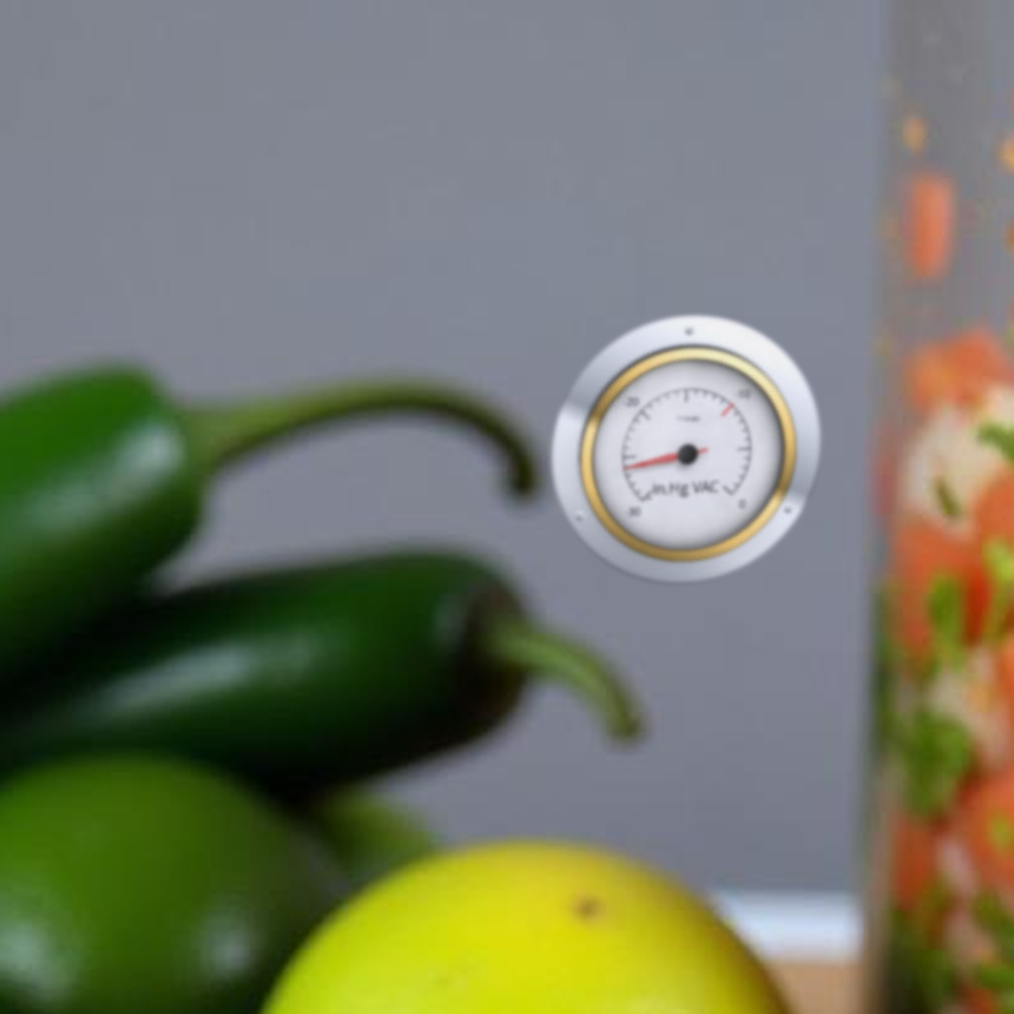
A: -26 inHg
